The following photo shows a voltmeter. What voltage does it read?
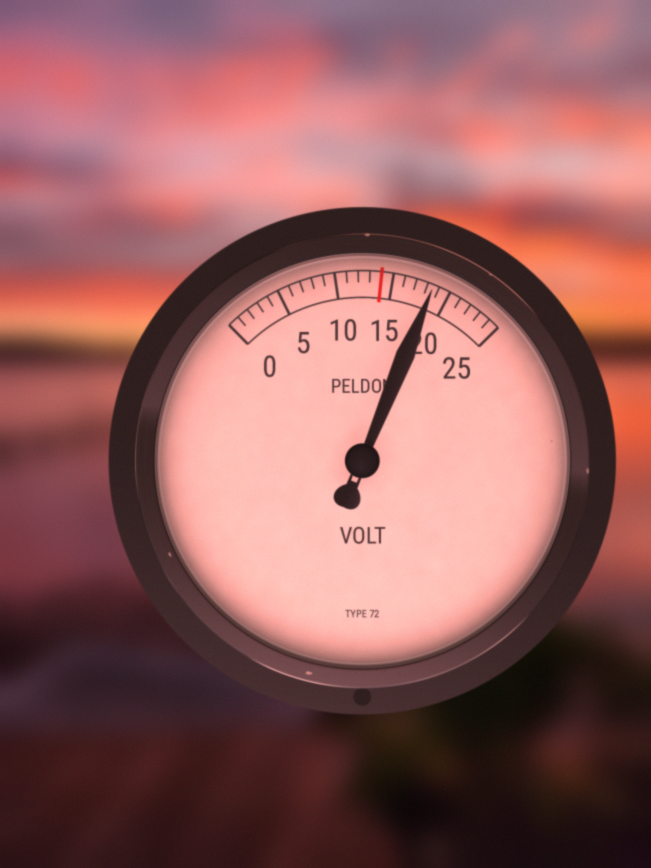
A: 18.5 V
